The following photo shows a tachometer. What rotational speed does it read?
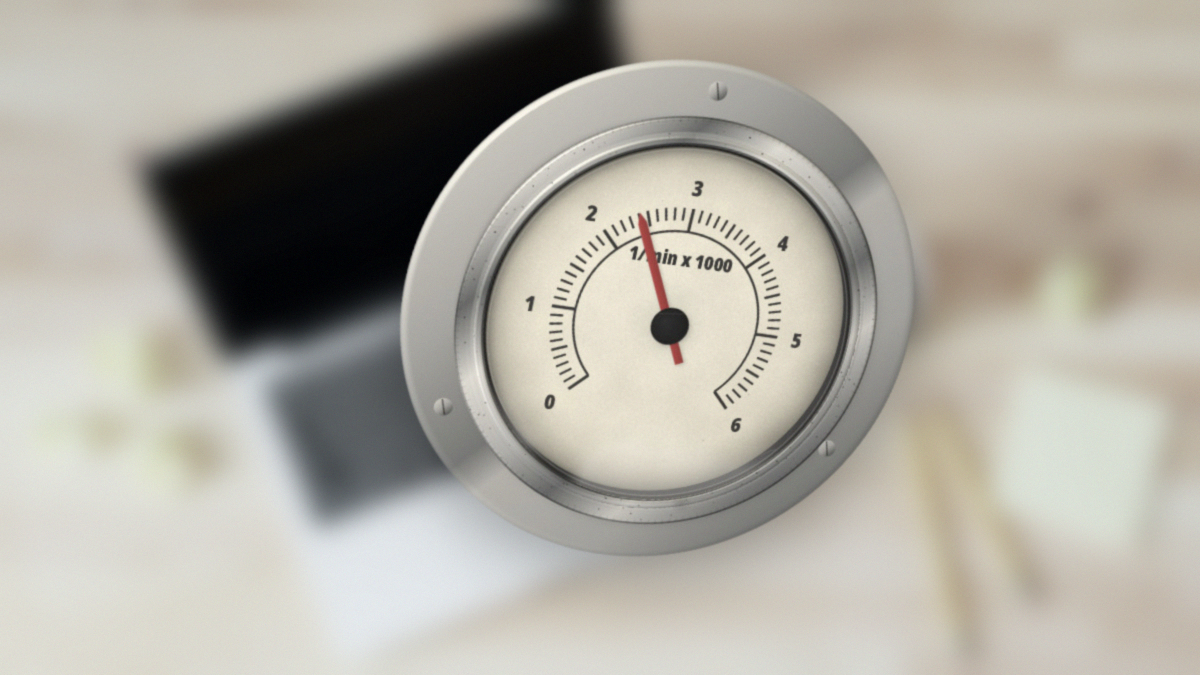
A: 2400 rpm
